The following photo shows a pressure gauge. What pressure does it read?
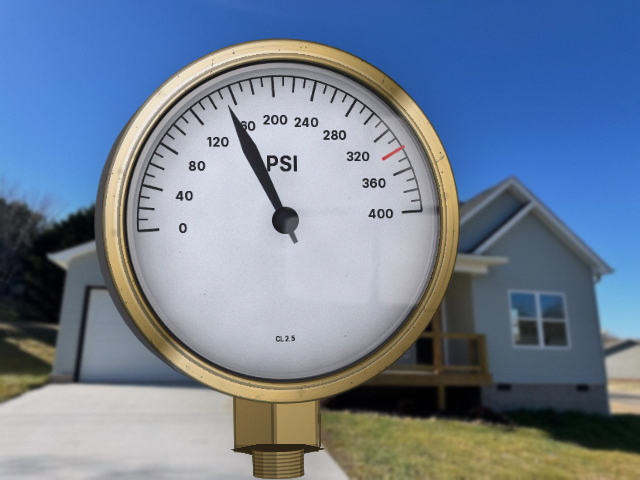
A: 150 psi
